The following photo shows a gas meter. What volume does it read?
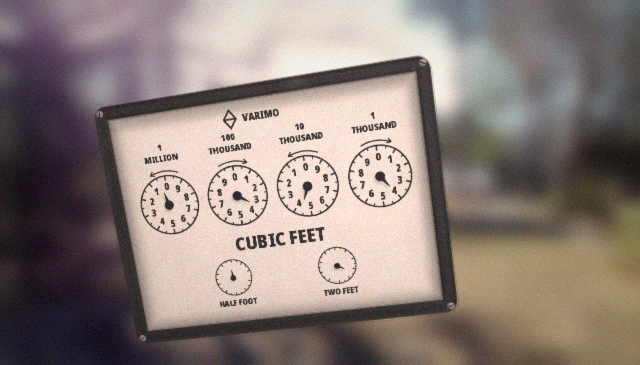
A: 34400 ft³
